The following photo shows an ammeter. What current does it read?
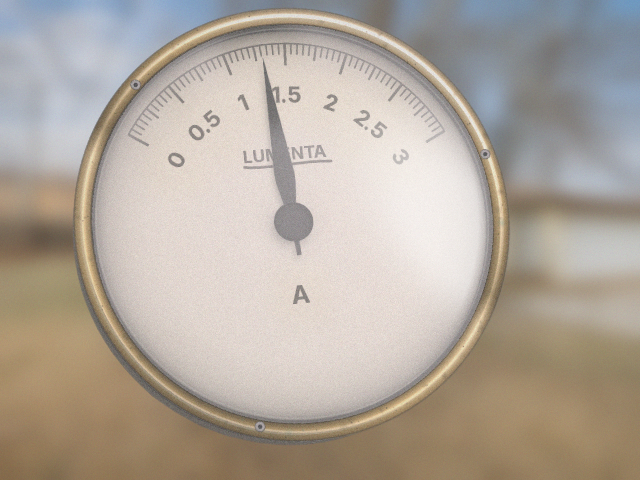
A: 1.3 A
